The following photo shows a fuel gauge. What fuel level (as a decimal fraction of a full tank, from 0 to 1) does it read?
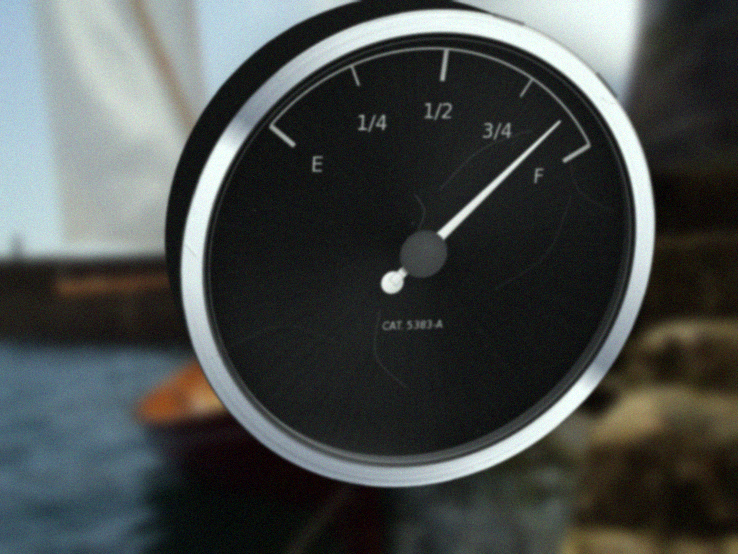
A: 0.875
